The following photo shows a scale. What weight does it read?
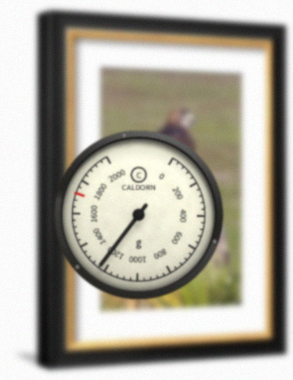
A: 1240 g
